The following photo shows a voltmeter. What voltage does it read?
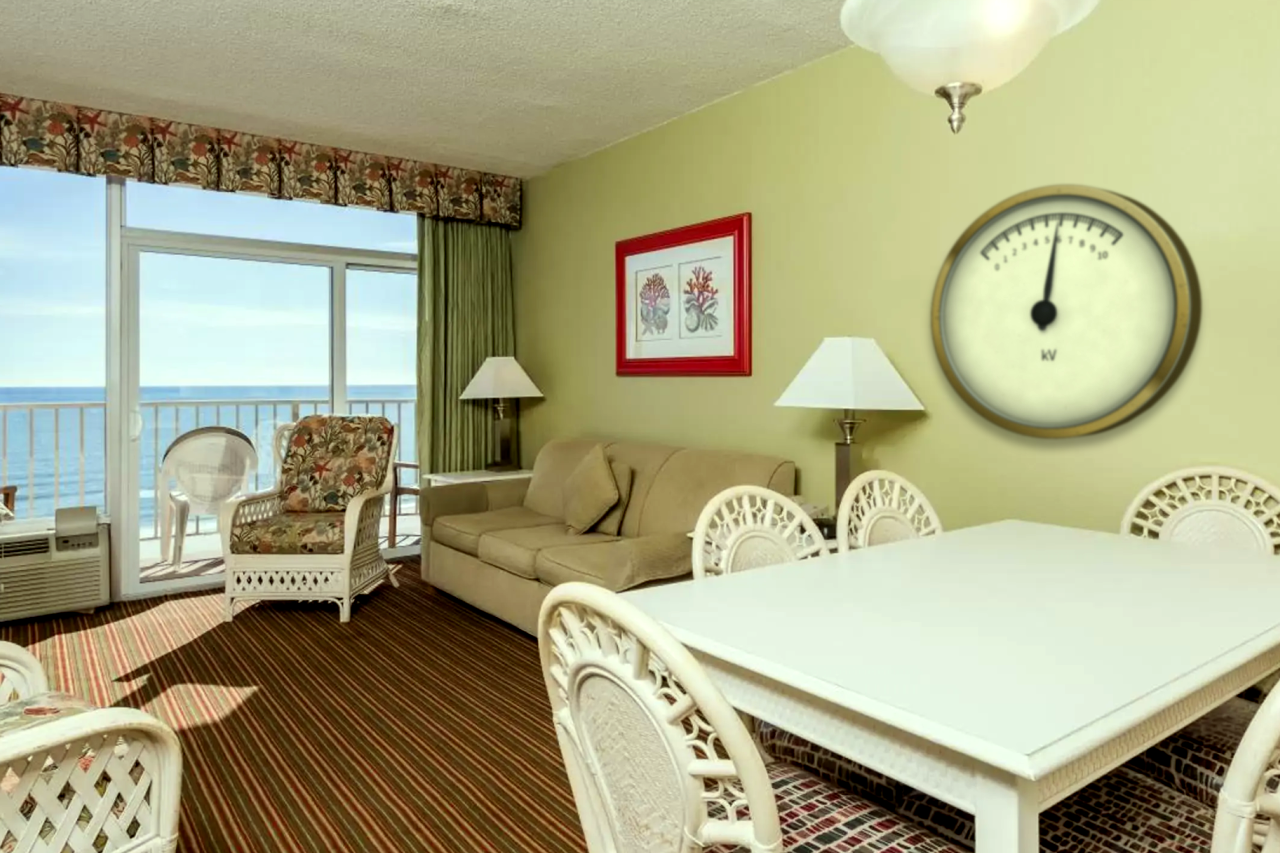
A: 6 kV
